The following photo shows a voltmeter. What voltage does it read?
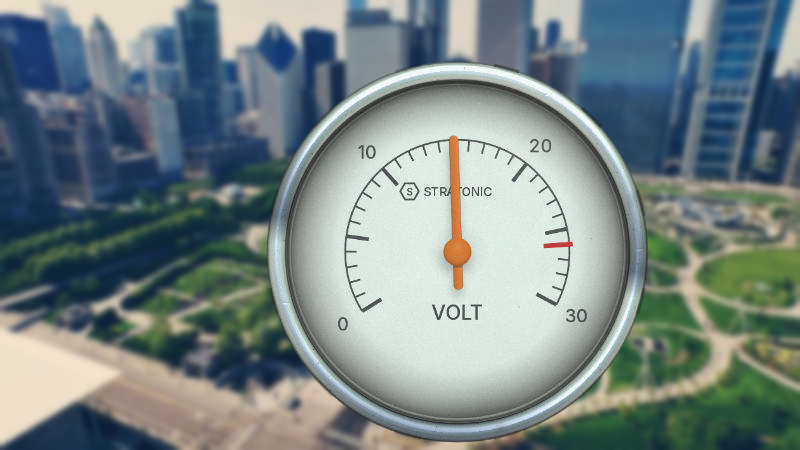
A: 15 V
